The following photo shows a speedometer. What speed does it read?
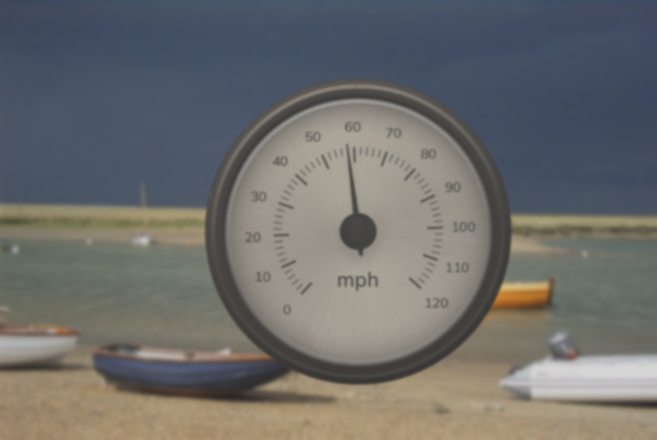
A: 58 mph
